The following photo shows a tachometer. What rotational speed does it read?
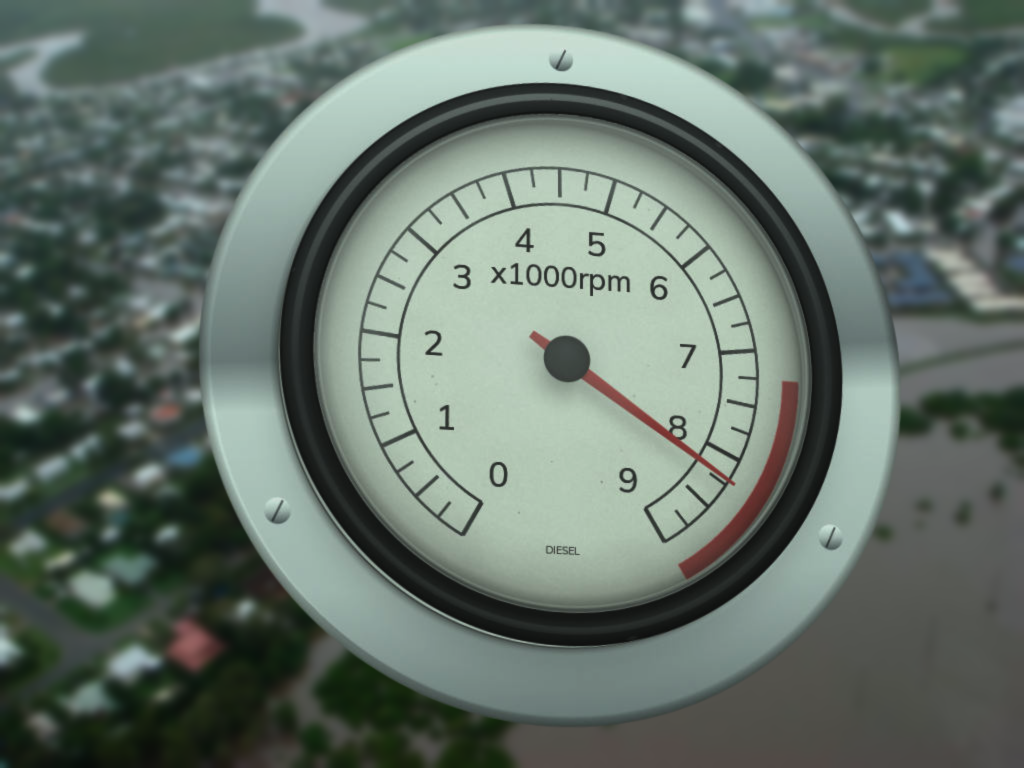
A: 8250 rpm
